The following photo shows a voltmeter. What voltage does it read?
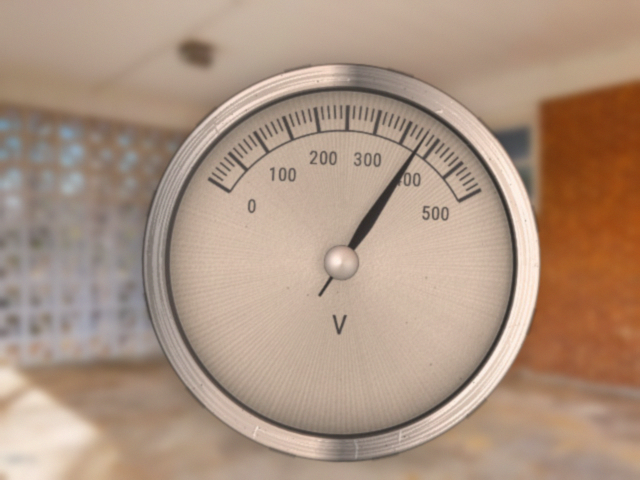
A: 380 V
